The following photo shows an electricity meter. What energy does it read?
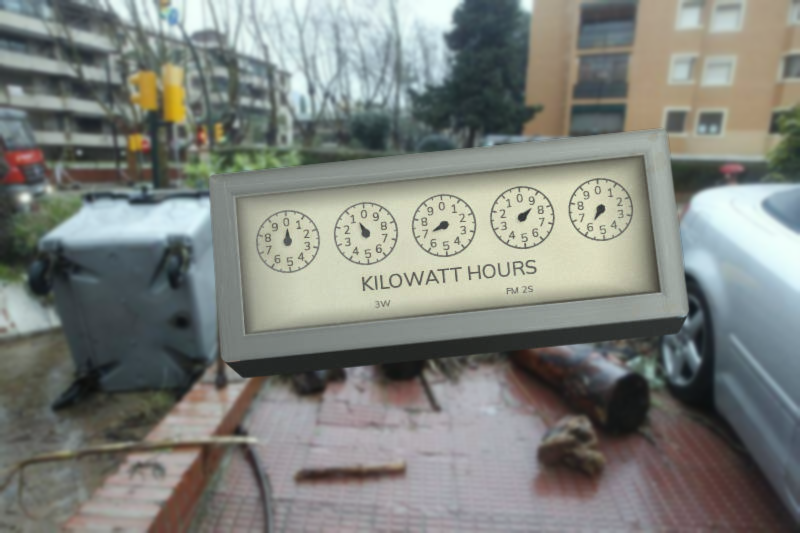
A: 686 kWh
